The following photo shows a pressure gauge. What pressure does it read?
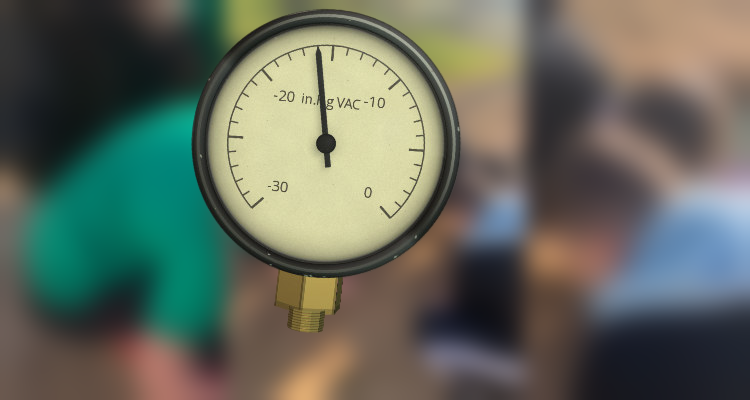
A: -16 inHg
